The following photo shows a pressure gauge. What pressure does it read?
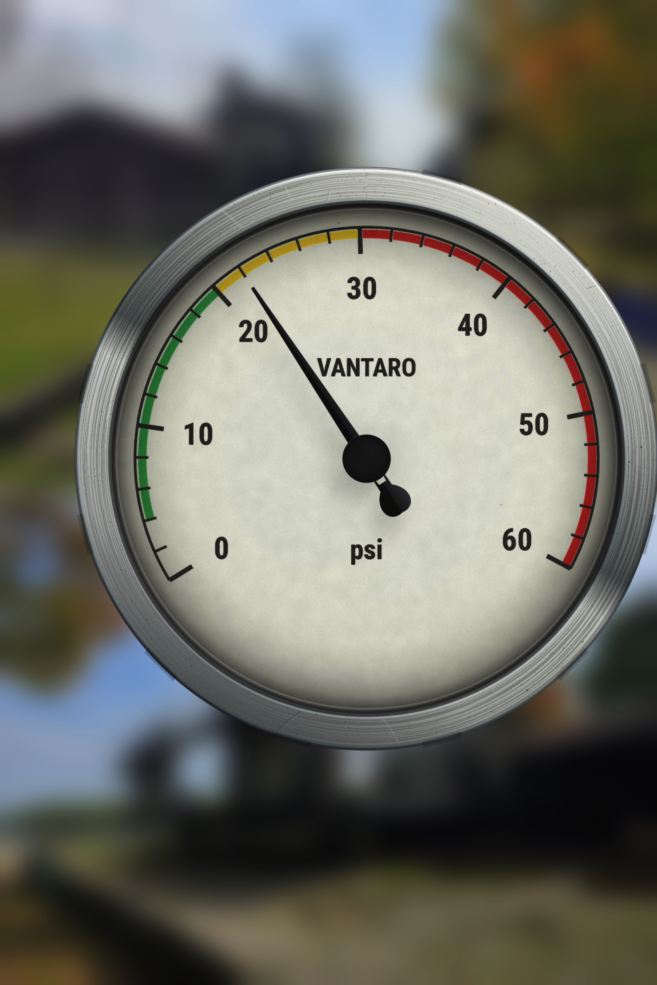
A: 22 psi
